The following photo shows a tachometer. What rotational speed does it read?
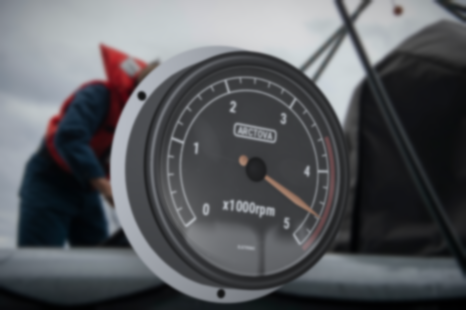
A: 4600 rpm
